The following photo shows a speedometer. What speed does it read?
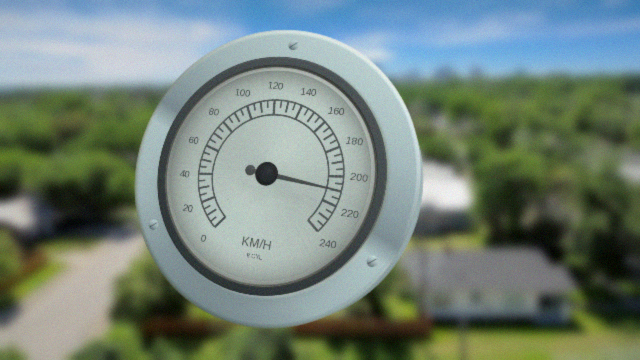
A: 210 km/h
